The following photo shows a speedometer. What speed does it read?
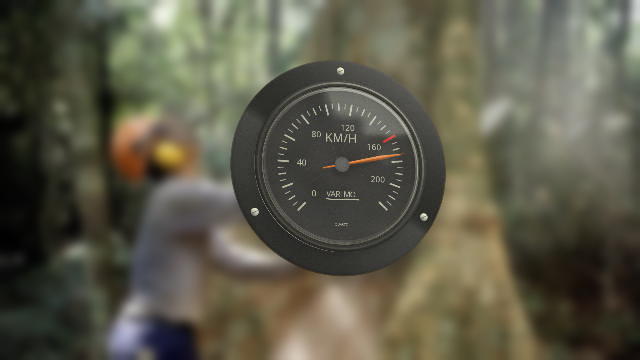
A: 175 km/h
